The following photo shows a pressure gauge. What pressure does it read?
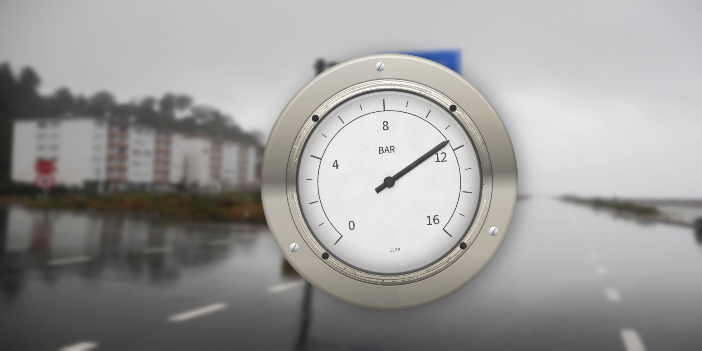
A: 11.5 bar
